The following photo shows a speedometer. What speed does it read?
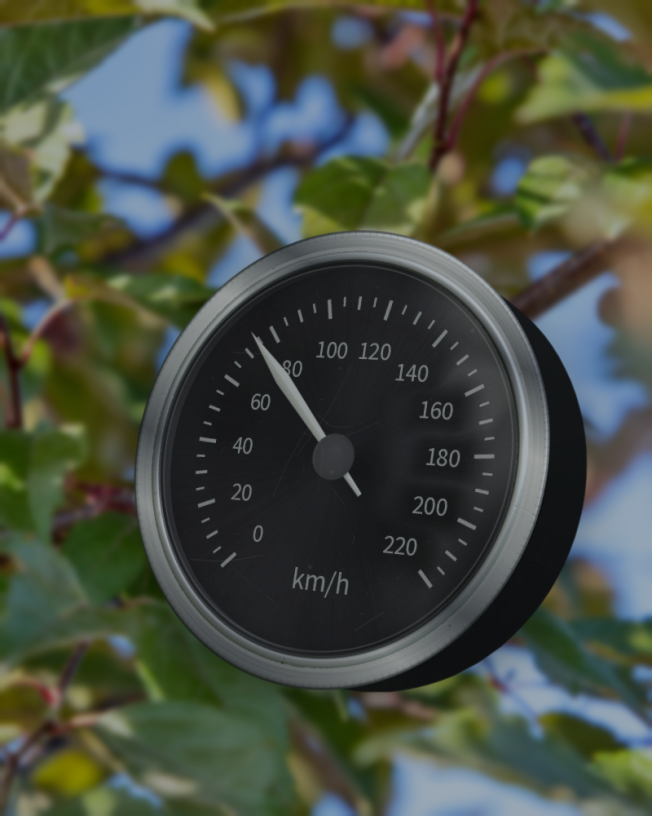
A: 75 km/h
